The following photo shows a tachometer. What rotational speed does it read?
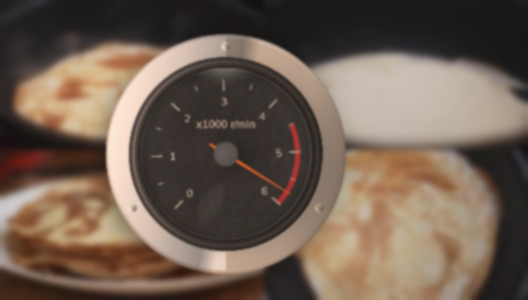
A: 5750 rpm
